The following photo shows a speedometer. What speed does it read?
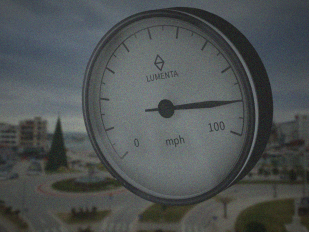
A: 90 mph
